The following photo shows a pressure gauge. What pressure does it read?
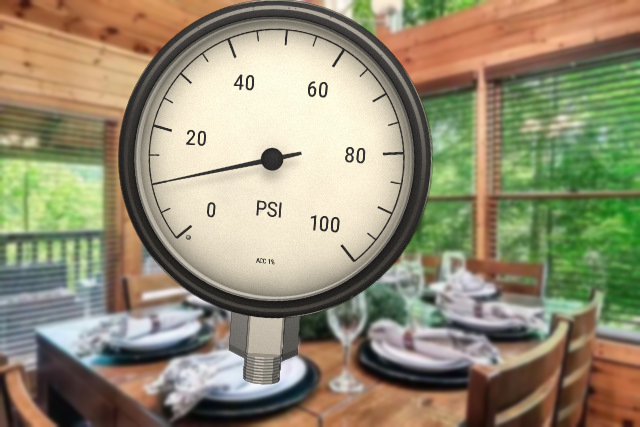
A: 10 psi
